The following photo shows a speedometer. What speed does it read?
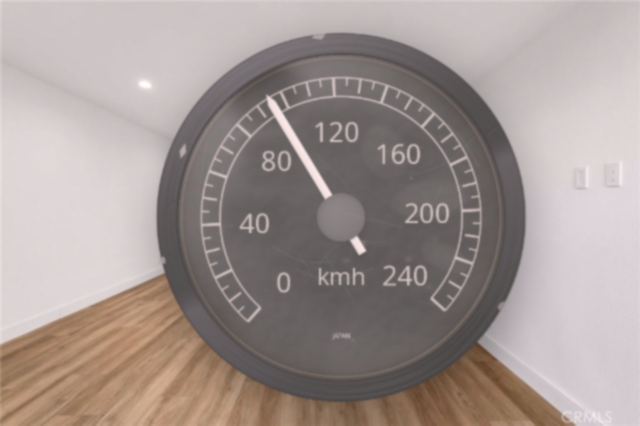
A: 95 km/h
